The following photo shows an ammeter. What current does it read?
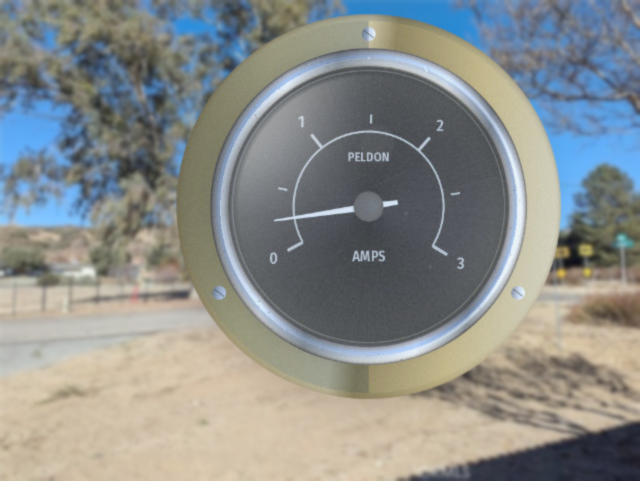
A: 0.25 A
